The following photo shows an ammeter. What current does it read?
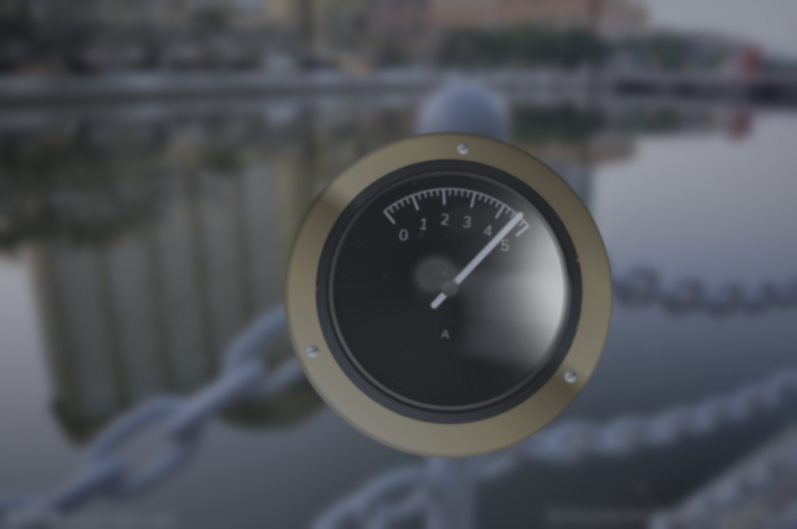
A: 4.6 A
